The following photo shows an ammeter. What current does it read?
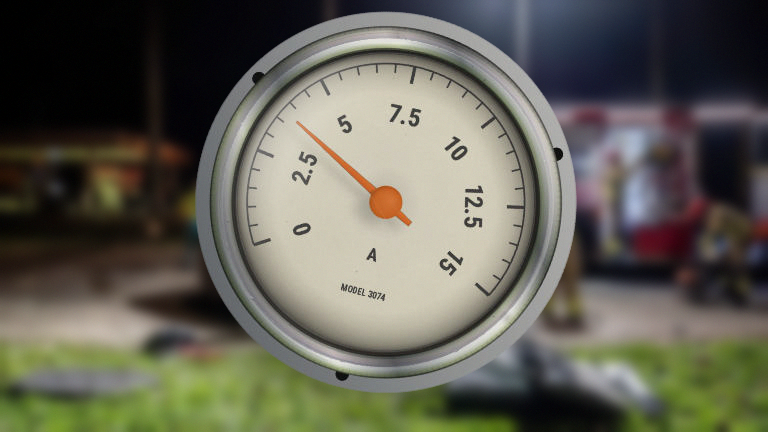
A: 3.75 A
